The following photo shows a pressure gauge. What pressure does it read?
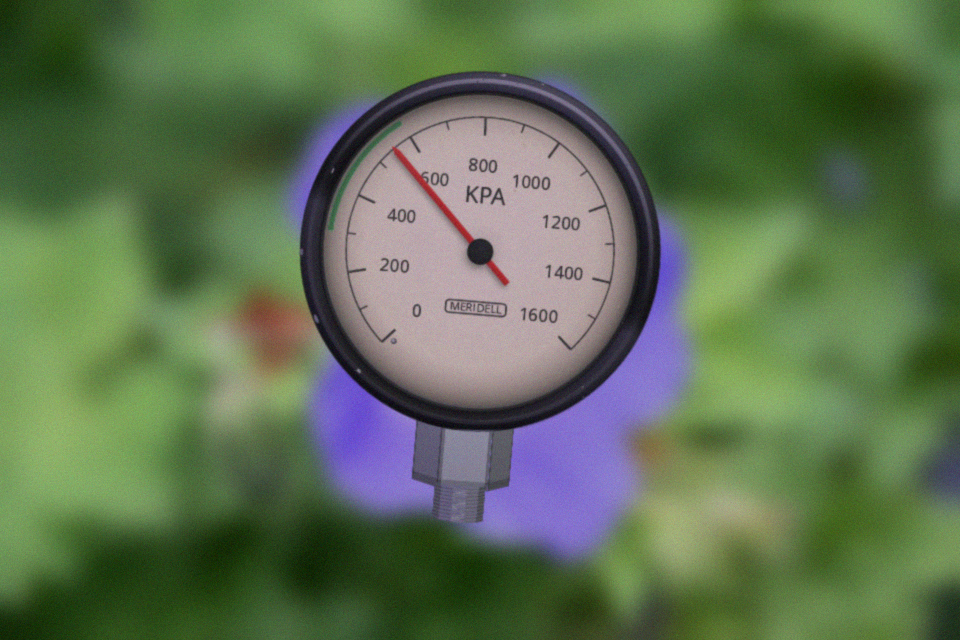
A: 550 kPa
